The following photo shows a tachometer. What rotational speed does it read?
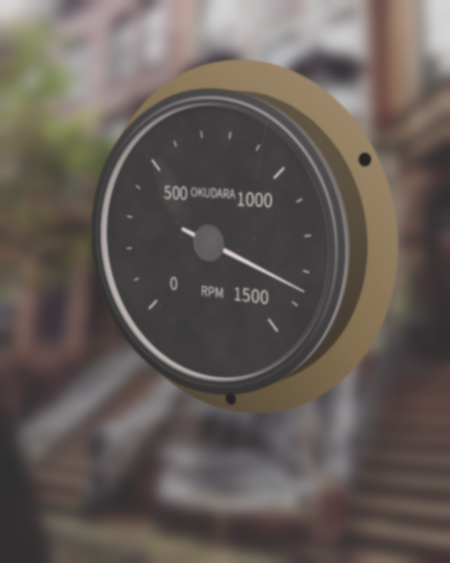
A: 1350 rpm
